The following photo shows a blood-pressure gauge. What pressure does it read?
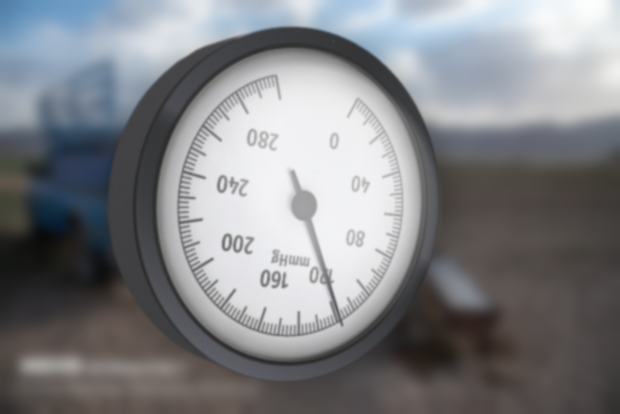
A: 120 mmHg
